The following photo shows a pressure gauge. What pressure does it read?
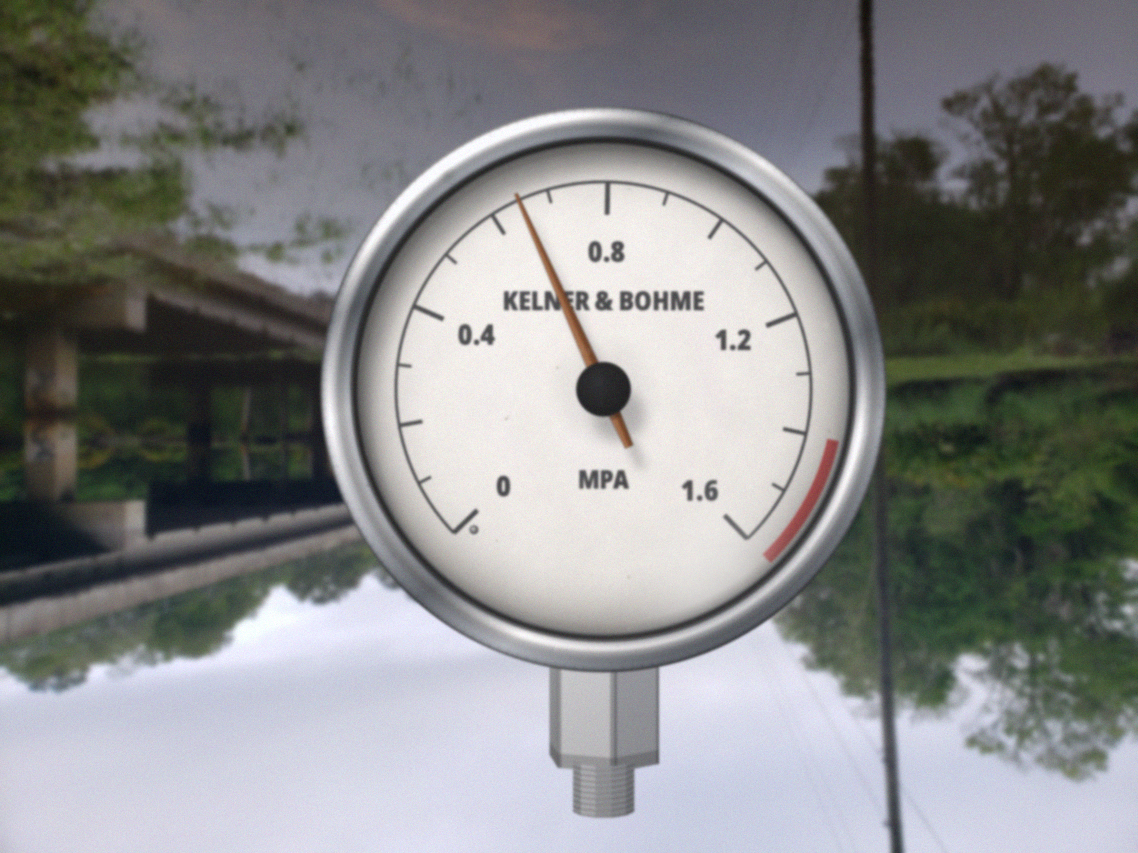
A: 0.65 MPa
